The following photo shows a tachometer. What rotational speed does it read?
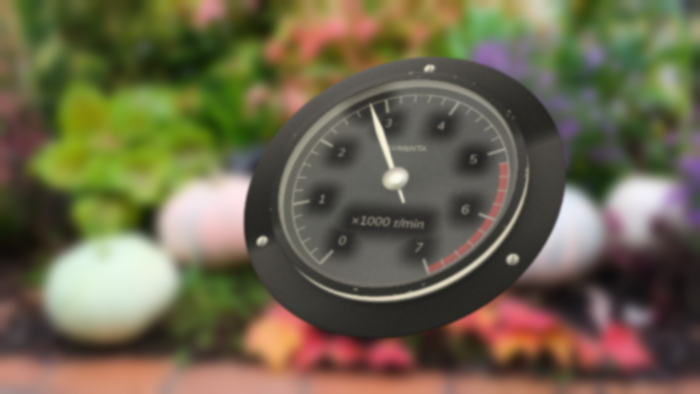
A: 2800 rpm
